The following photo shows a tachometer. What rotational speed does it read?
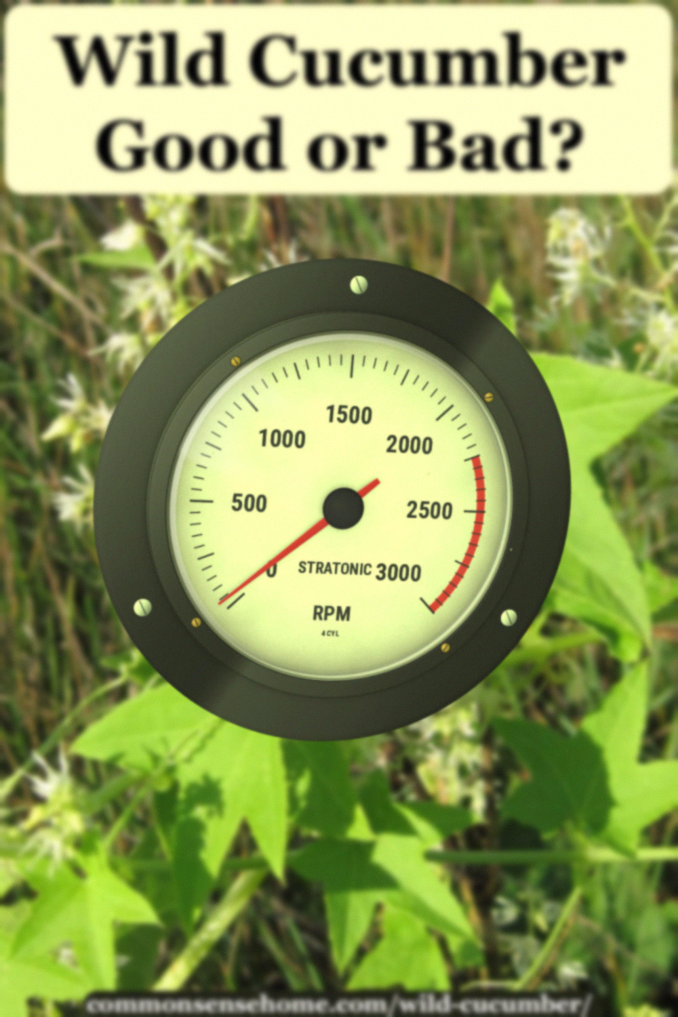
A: 50 rpm
